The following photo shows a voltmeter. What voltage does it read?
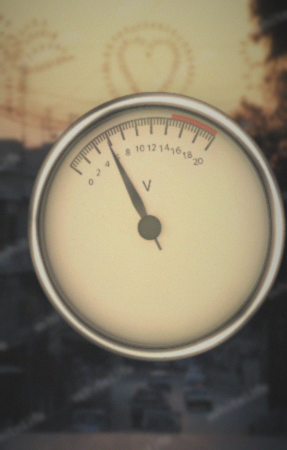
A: 6 V
